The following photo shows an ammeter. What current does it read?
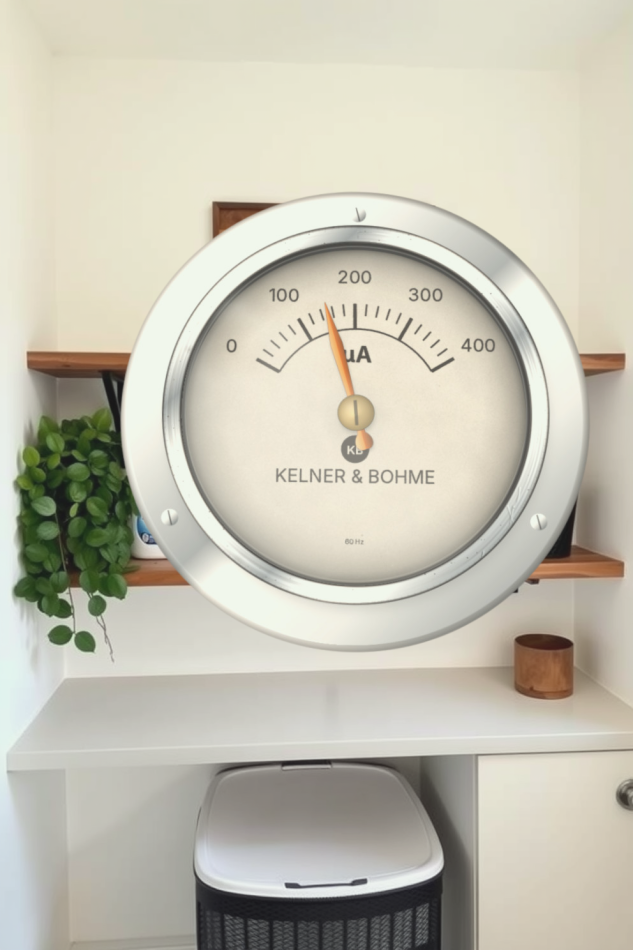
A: 150 µA
